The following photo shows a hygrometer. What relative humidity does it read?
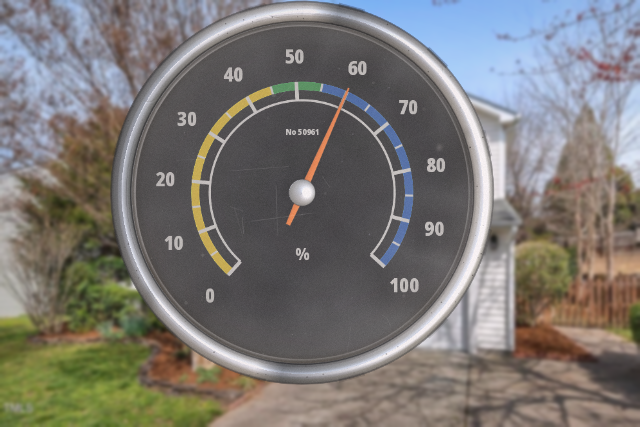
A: 60 %
